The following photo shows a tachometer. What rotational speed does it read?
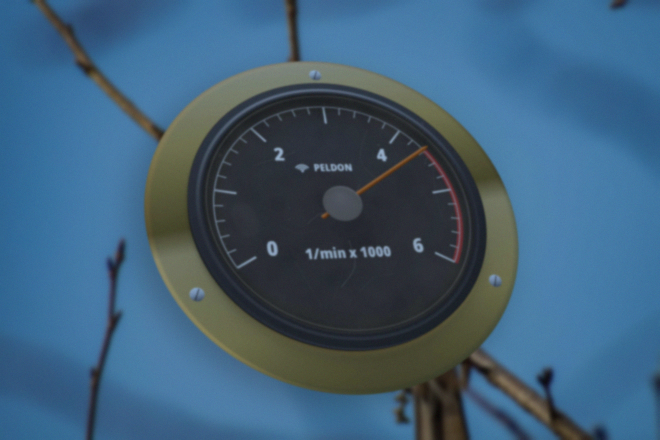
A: 4400 rpm
